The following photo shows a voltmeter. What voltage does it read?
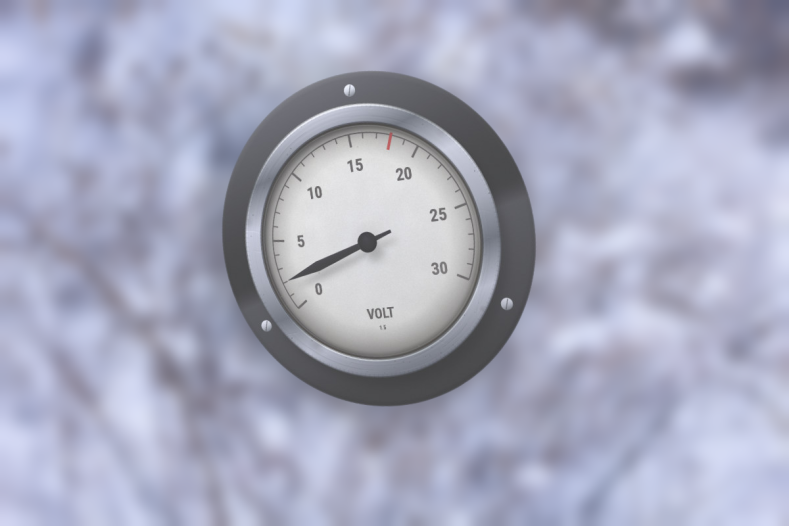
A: 2 V
